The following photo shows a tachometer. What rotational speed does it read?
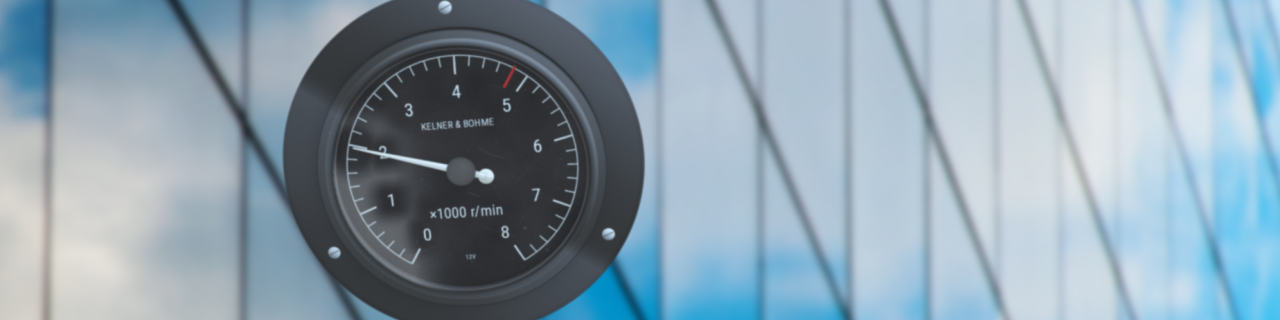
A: 2000 rpm
